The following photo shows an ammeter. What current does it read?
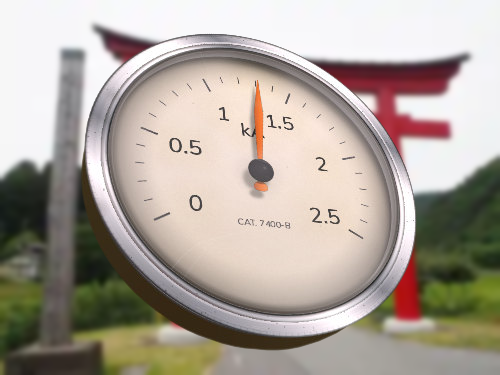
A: 1.3 kA
